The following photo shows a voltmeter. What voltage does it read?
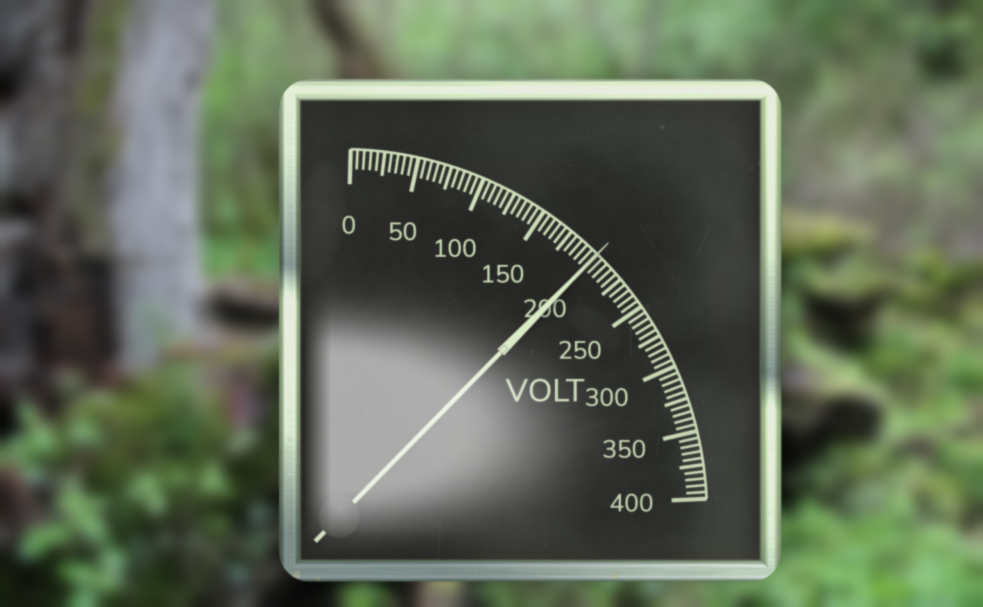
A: 200 V
